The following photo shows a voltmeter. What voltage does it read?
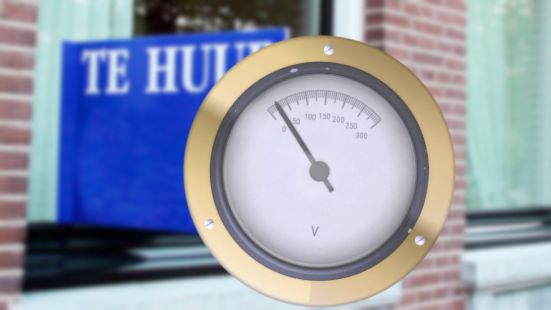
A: 25 V
